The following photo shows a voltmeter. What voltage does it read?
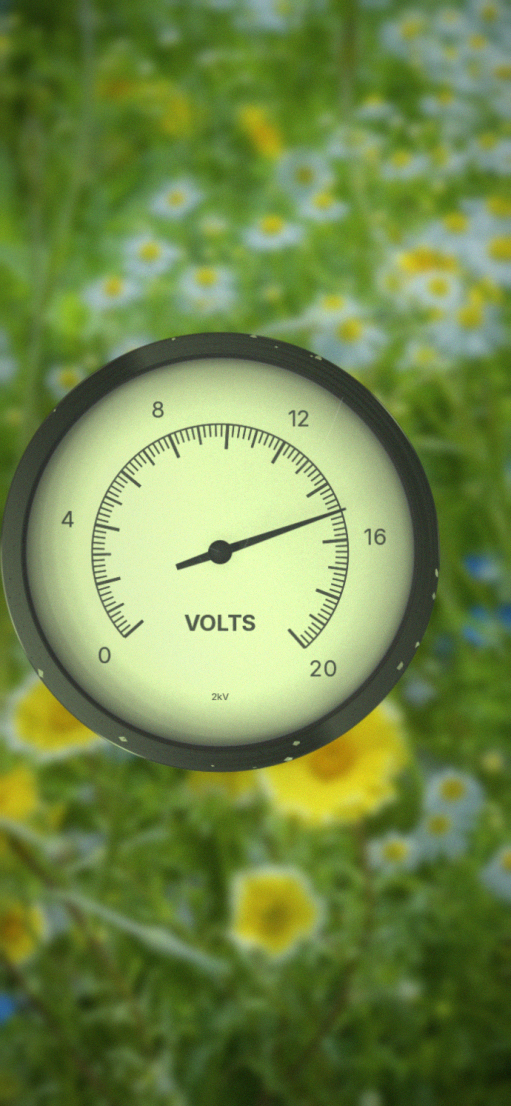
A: 15 V
